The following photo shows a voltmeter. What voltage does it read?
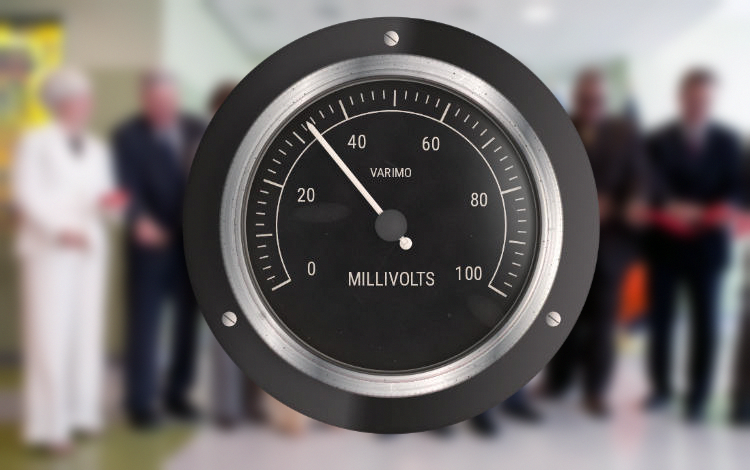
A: 33 mV
